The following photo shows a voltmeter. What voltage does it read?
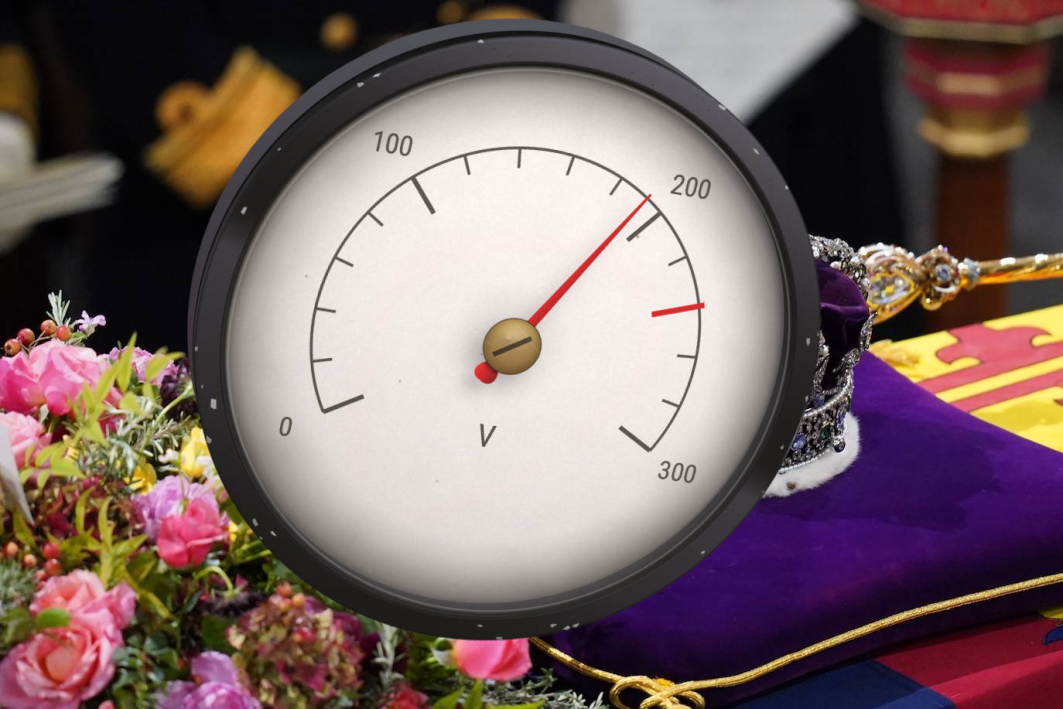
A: 190 V
